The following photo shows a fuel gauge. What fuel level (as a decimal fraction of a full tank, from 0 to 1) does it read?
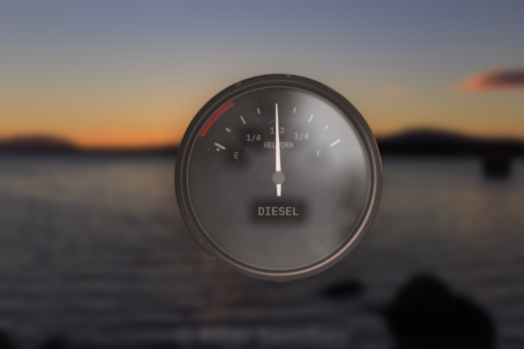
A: 0.5
